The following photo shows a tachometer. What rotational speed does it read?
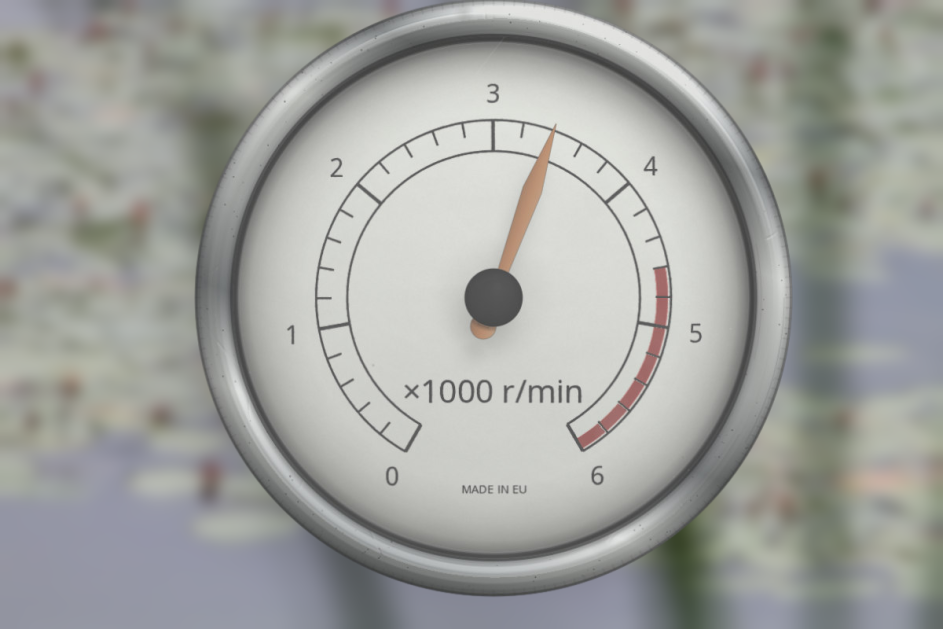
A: 3400 rpm
